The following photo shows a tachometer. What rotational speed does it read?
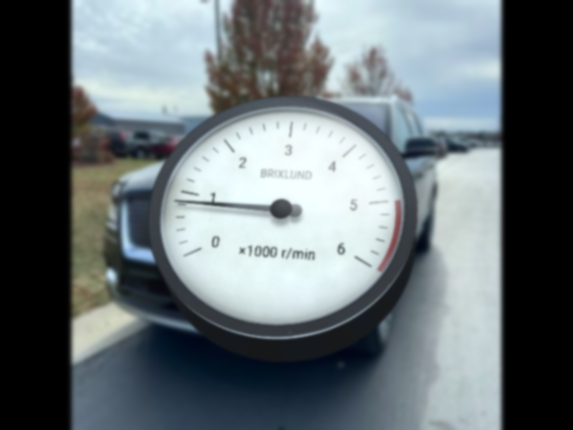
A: 800 rpm
